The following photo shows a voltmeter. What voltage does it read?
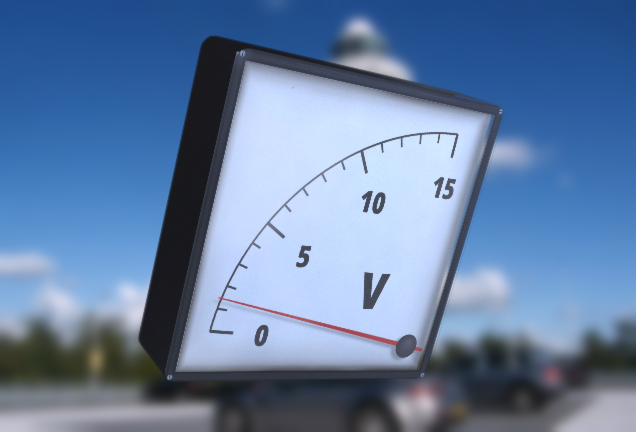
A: 1.5 V
